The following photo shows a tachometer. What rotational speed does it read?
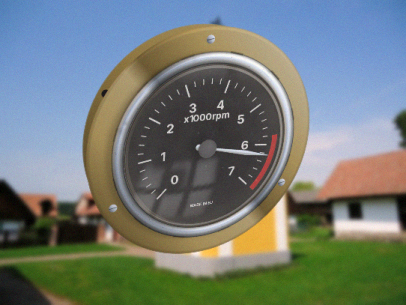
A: 6200 rpm
